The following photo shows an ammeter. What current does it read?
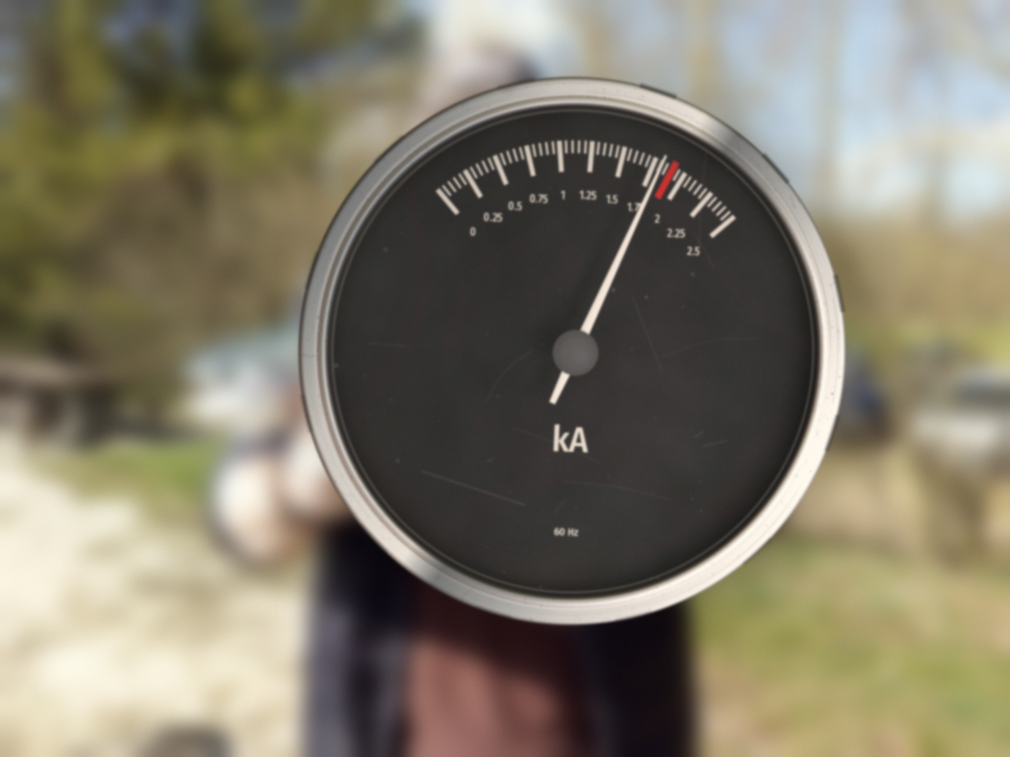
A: 1.8 kA
